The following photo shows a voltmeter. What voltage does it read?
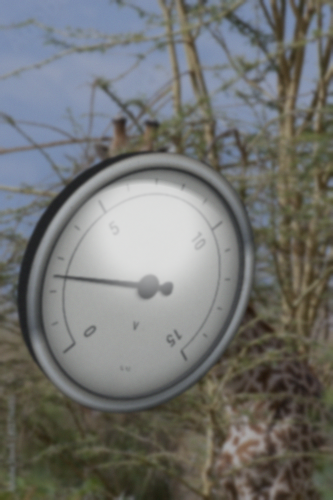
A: 2.5 V
